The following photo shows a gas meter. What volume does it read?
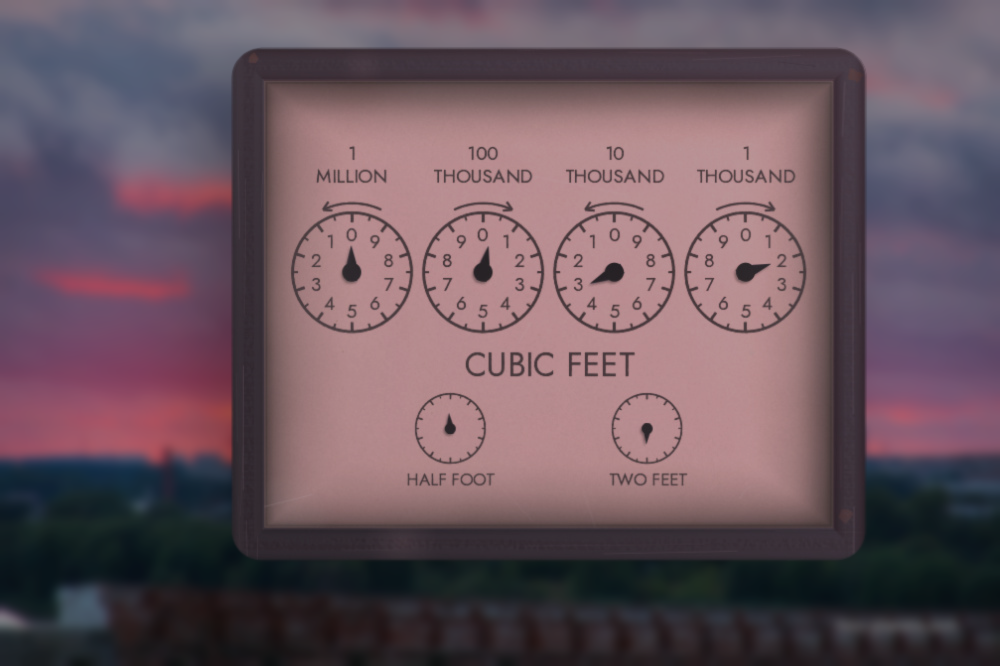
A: 3200 ft³
